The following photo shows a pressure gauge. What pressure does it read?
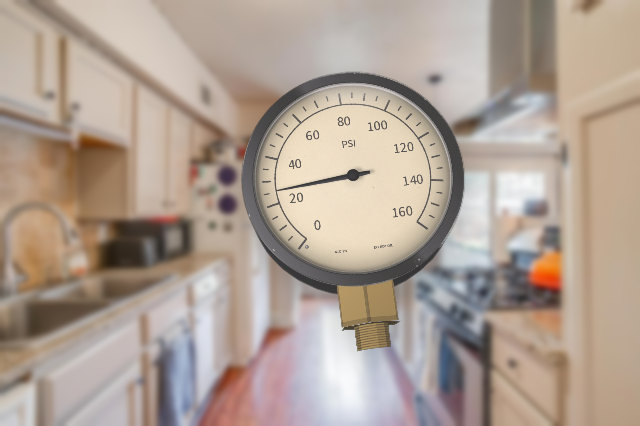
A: 25 psi
